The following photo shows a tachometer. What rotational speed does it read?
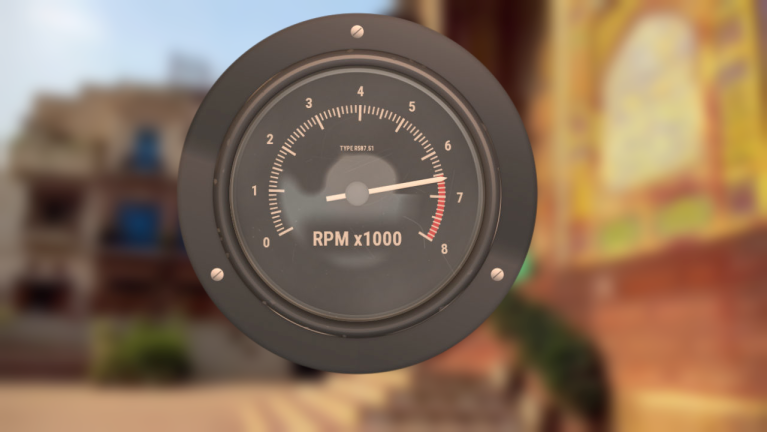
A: 6600 rpm
